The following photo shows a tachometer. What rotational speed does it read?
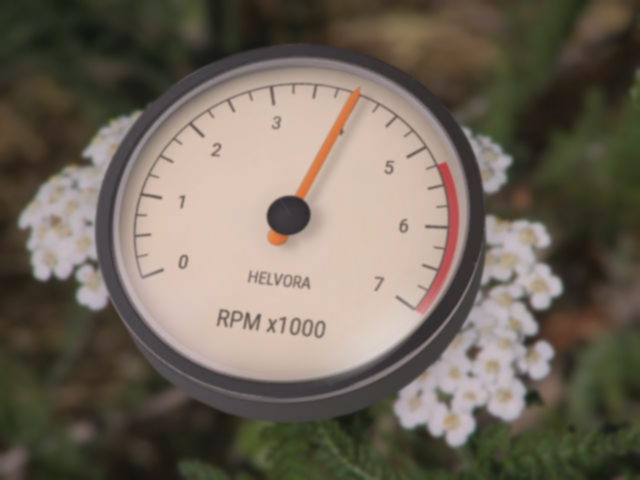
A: 4000 rpm
